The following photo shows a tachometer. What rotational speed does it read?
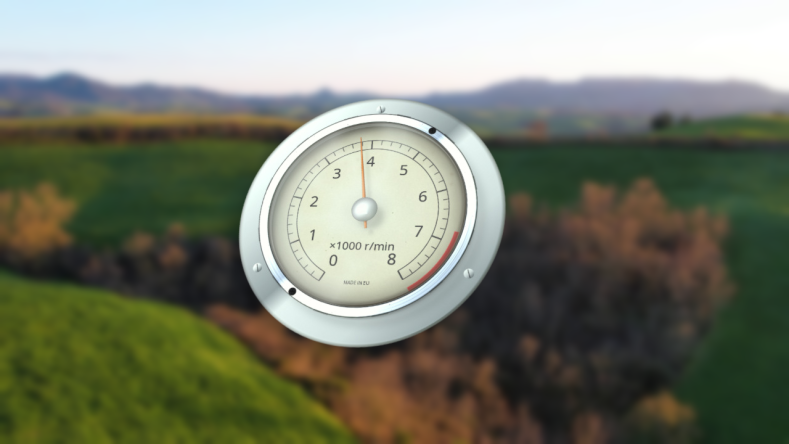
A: 3800 rpm
